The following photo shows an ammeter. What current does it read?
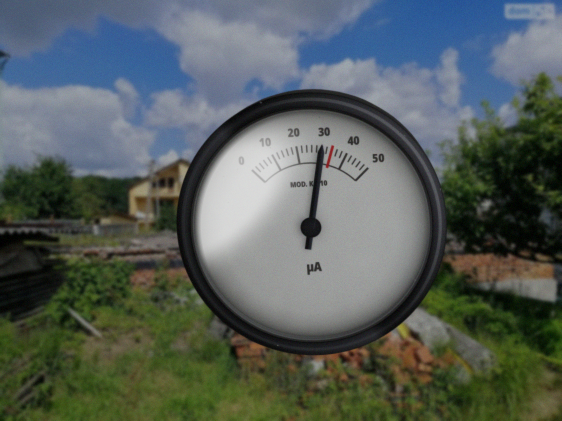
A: 30 µA
